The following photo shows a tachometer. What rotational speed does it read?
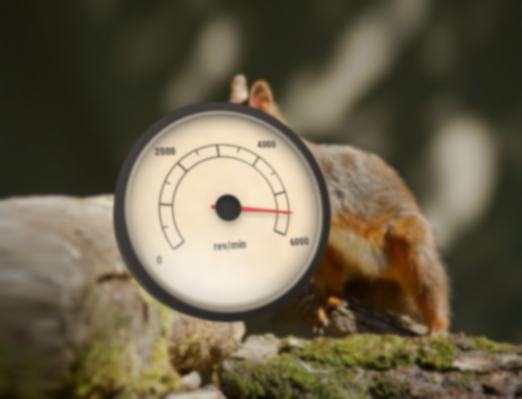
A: 5500 rpm
